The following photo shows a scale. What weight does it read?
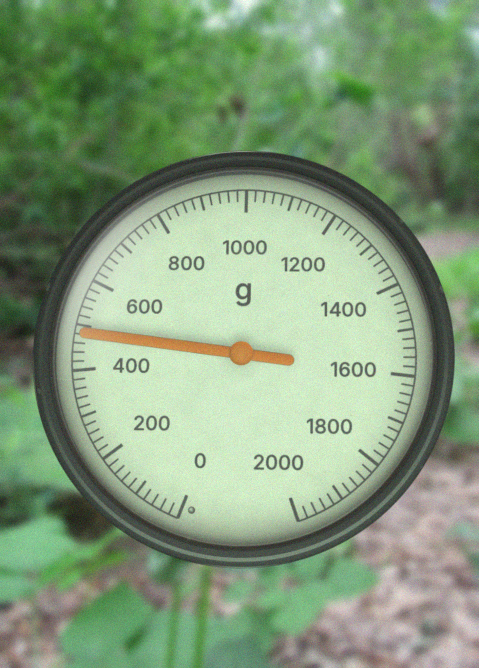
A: 480 g
